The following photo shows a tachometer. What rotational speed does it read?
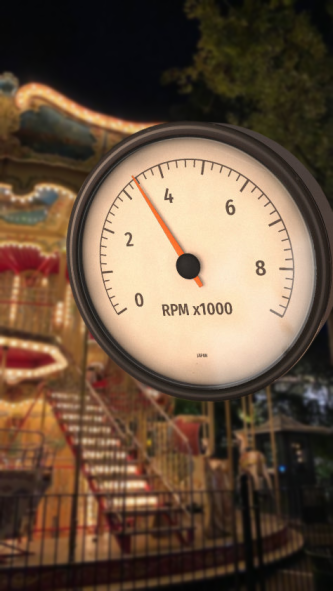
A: 3400 rpm
